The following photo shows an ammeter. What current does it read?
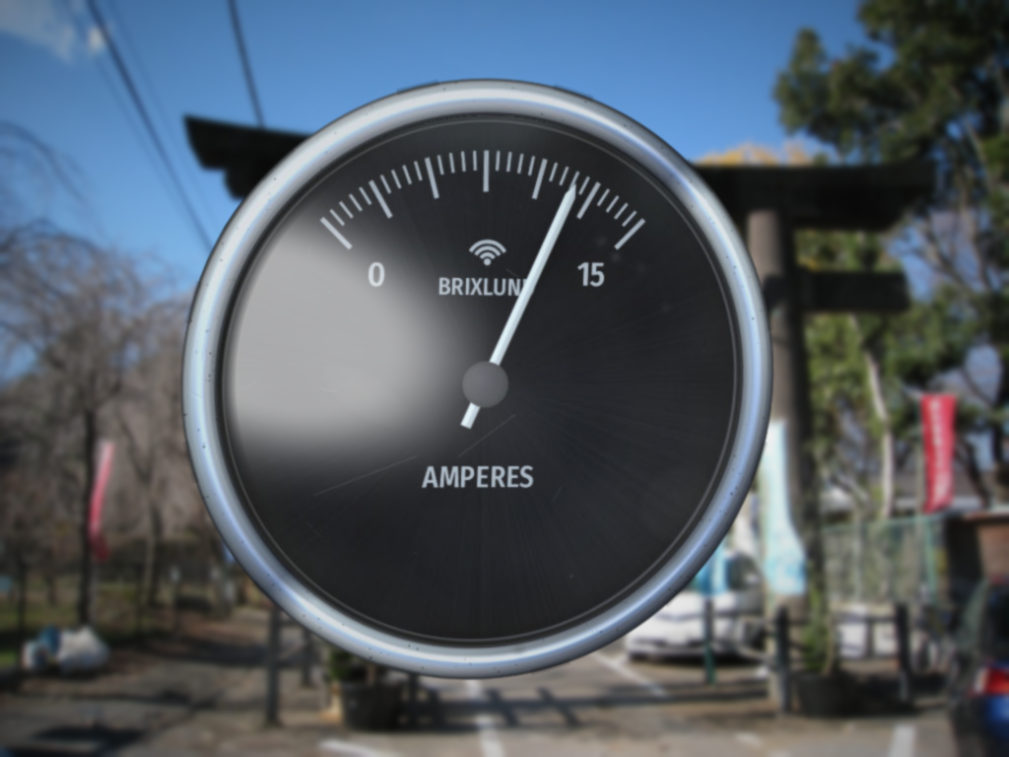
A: 11.5 A
